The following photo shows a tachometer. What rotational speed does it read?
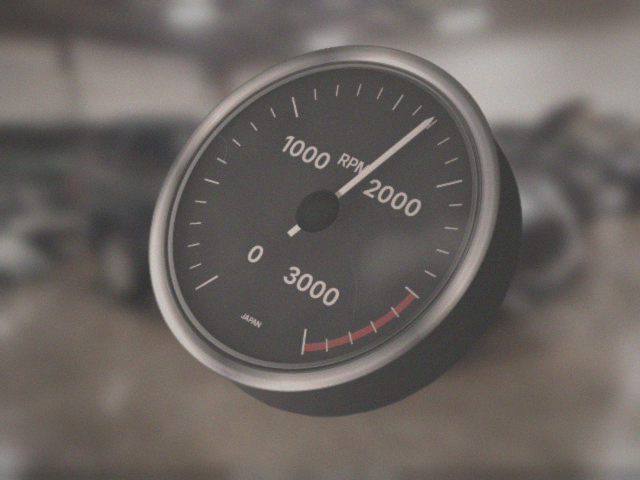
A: 1700 rpm
